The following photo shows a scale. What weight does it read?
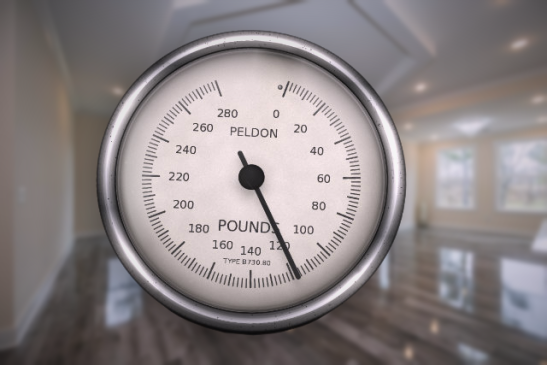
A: 118 lb
